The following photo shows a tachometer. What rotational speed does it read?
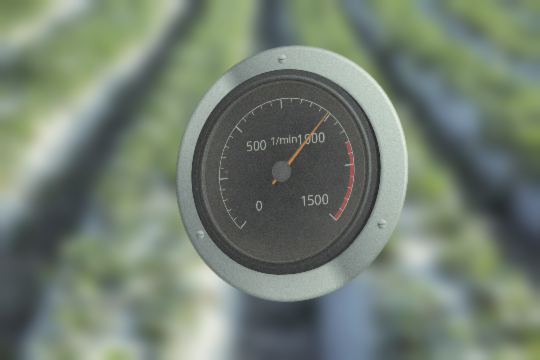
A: 1000 rpm
